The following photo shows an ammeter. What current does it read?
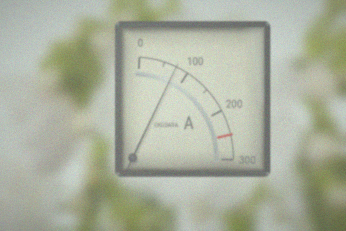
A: 75 A
